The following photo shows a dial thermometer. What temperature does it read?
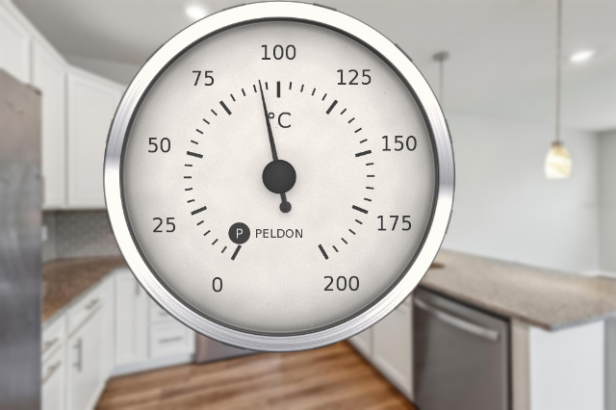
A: 92.5 °C
